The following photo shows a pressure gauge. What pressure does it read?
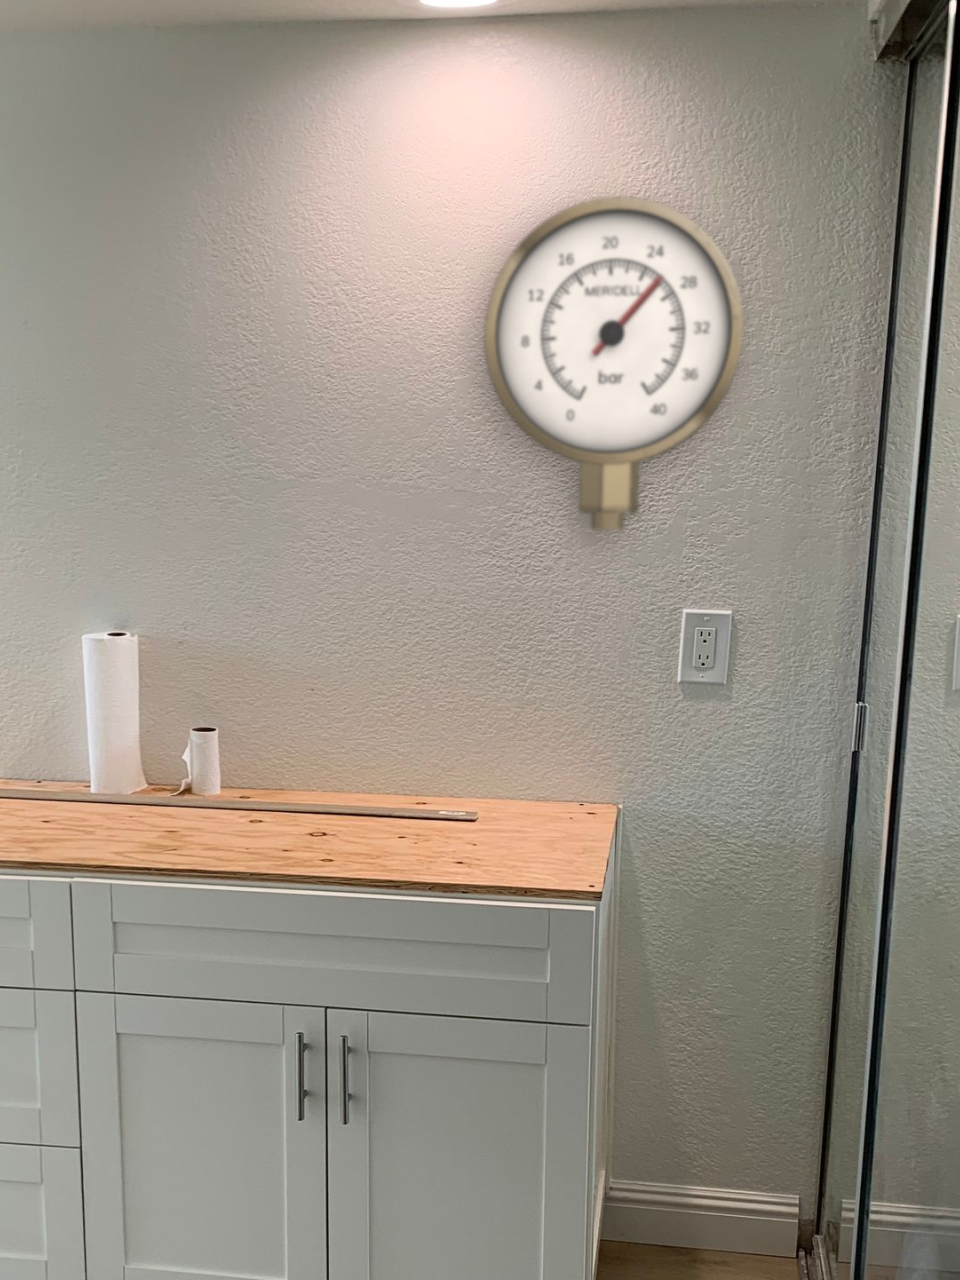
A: 26 bar
